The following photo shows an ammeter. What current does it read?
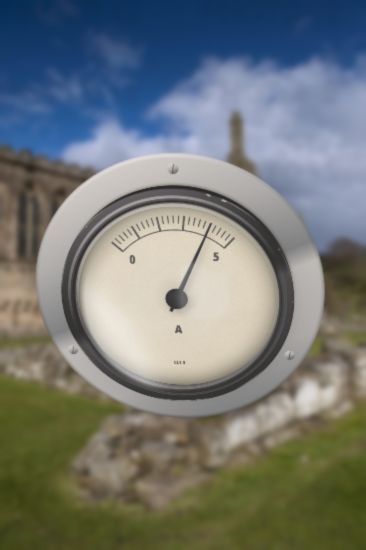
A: 4 A
